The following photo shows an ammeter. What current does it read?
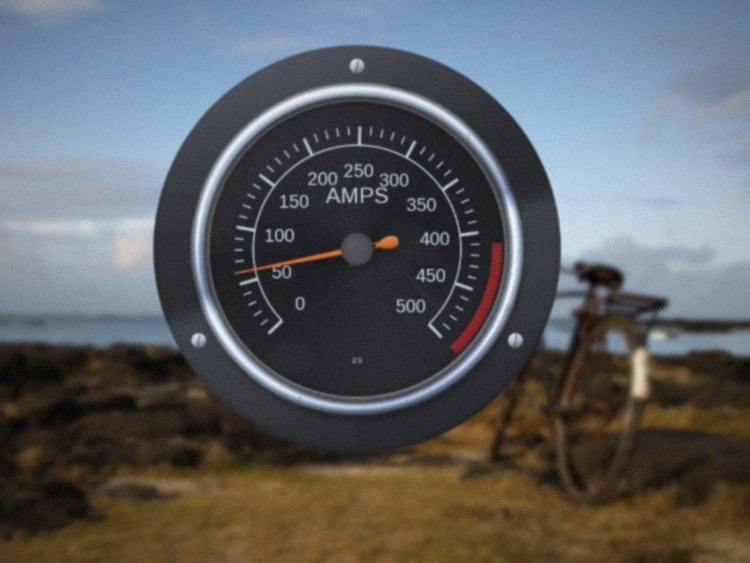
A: 60 A
